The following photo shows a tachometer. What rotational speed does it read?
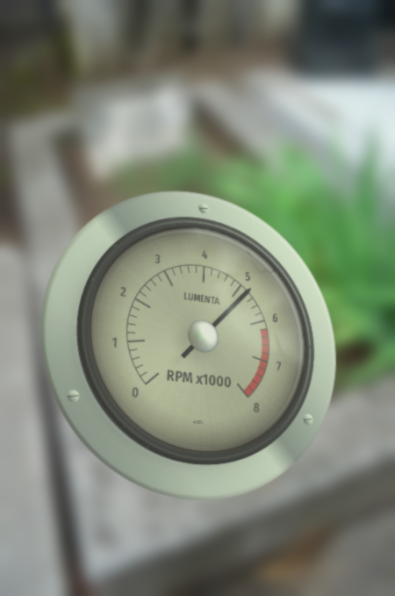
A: 5200 rpm
